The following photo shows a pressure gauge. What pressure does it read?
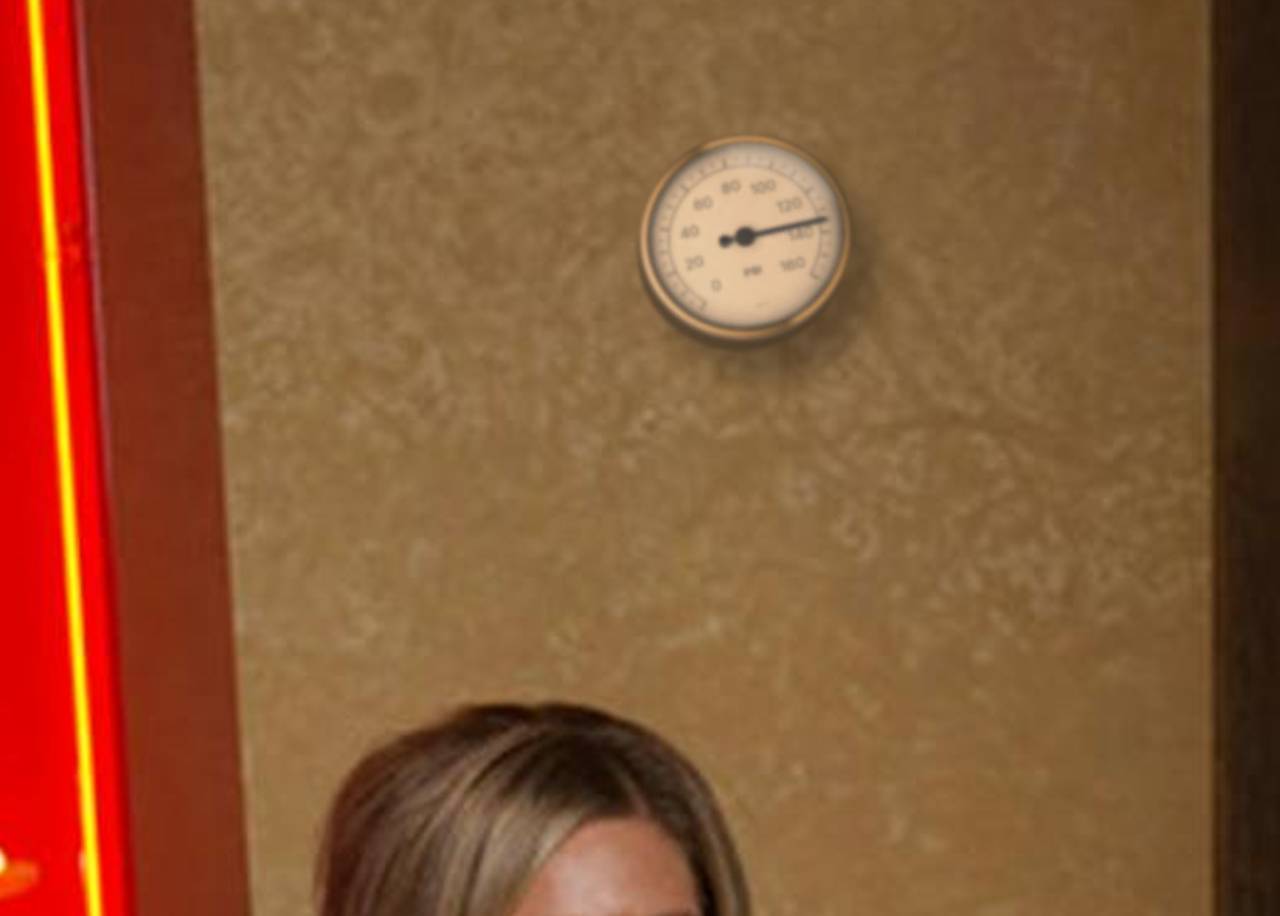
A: 135 psi
